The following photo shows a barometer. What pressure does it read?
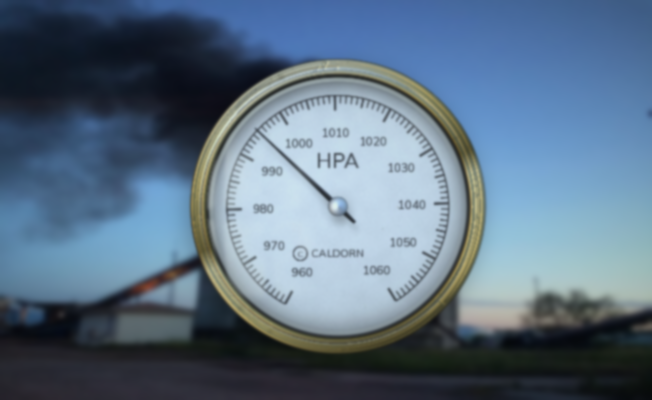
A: 995 hPa
